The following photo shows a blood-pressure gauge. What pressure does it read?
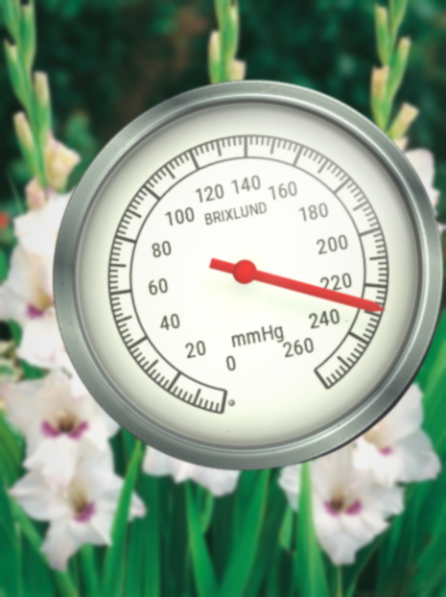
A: 228 mmHg
